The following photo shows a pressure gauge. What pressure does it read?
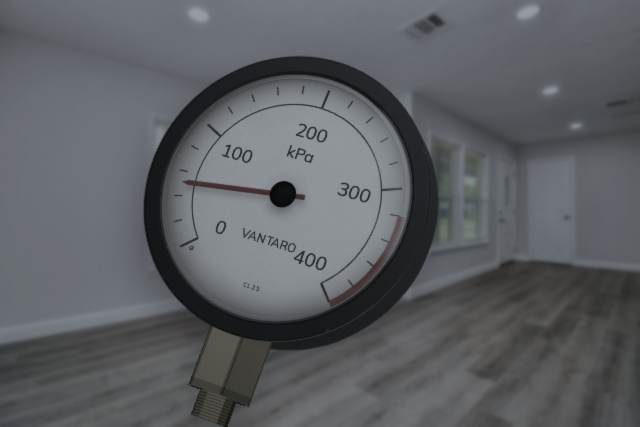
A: 50 kPa
